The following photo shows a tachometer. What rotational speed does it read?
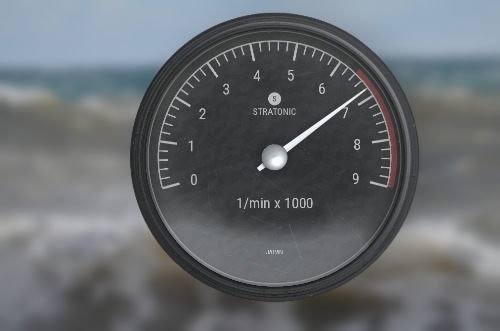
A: 6800 rpm
